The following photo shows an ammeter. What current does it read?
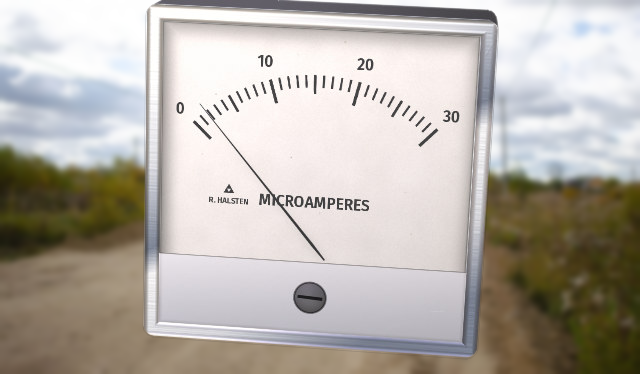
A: 2 µA
